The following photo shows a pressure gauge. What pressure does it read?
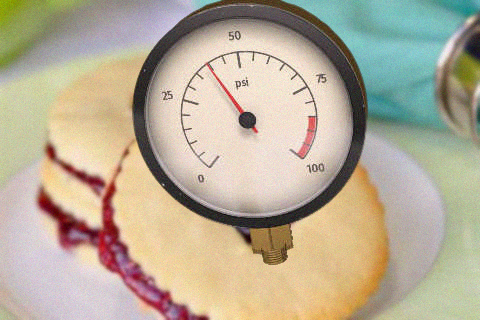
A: 40 psi
